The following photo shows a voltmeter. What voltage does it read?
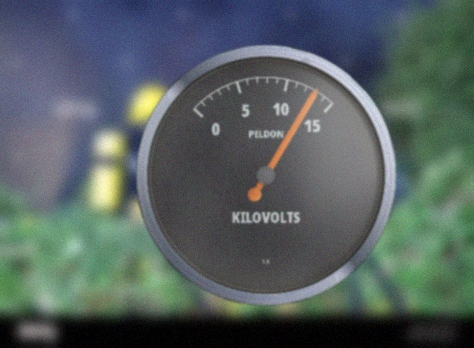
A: 13 kV
